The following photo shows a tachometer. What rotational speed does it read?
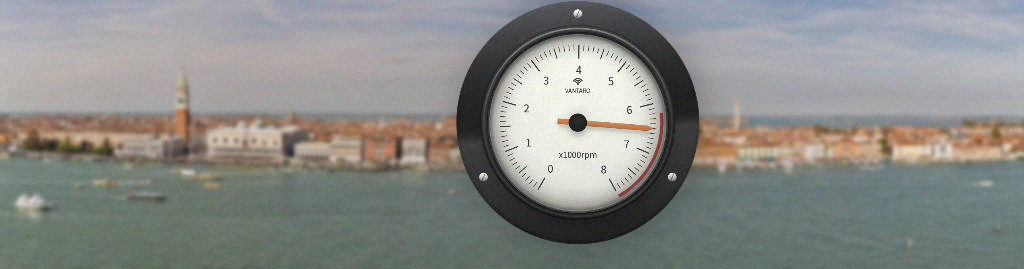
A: 6500 rpm
